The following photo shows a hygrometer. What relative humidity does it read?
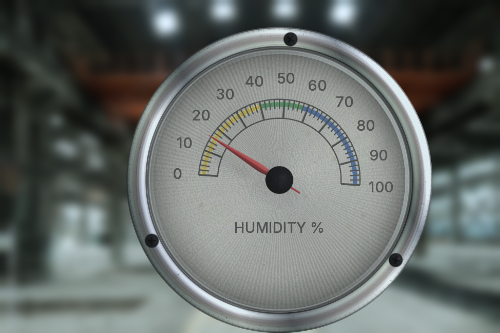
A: 16 %
